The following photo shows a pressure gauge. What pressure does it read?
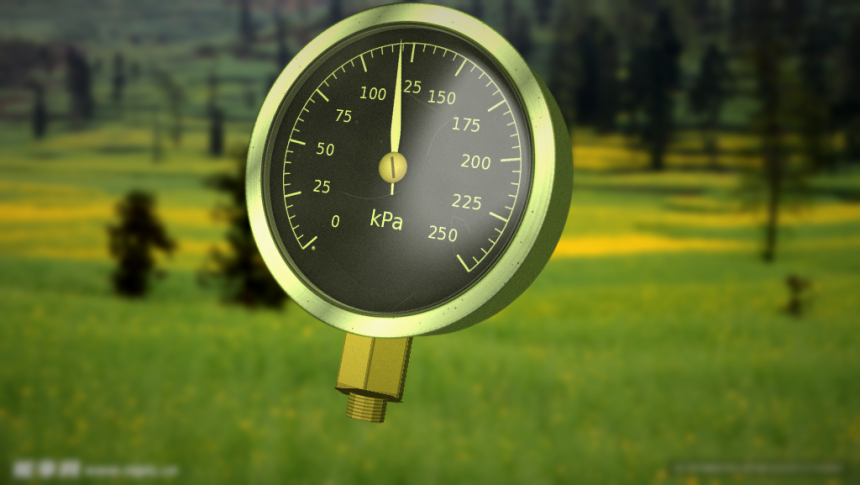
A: 120 kPa
